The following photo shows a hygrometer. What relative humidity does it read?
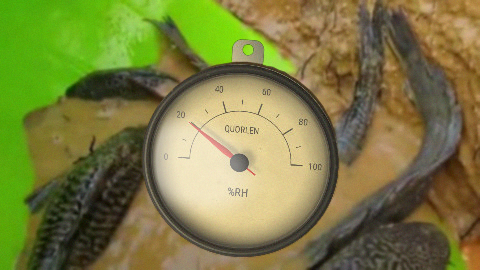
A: 20 %
